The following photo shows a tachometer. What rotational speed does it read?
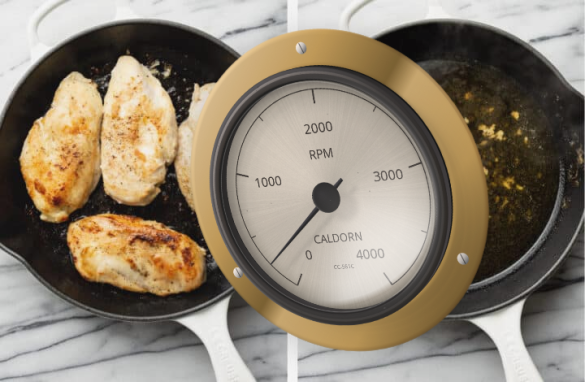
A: 250 rpm
